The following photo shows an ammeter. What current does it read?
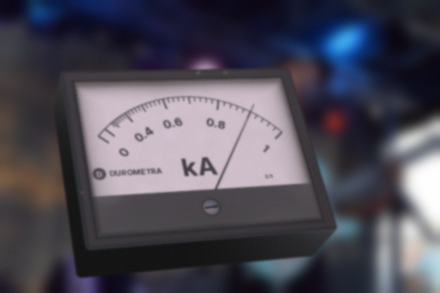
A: 0.9 kA
